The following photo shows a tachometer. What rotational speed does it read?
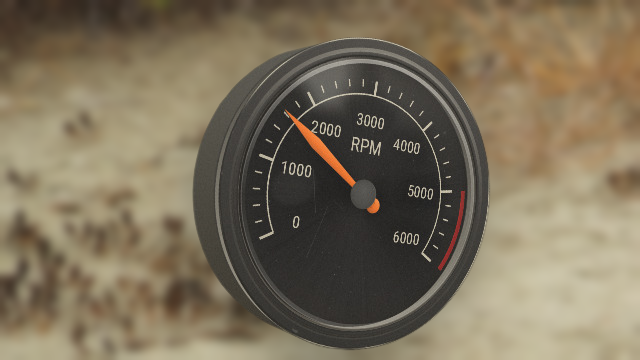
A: 1600 rpm
